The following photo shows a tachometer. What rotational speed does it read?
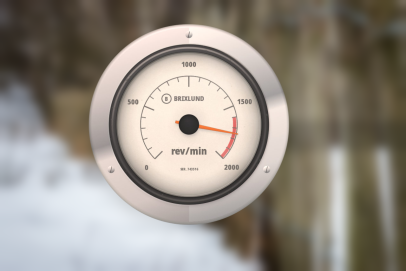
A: 1750 rpm
